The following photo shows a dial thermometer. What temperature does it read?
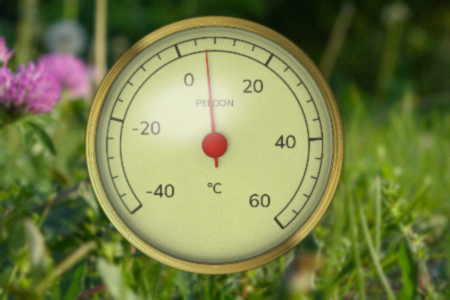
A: 6 °C
